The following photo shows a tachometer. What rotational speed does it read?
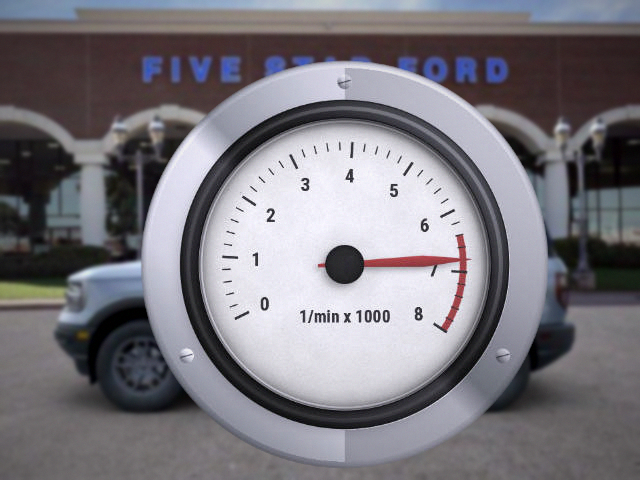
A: 6800 rpm
